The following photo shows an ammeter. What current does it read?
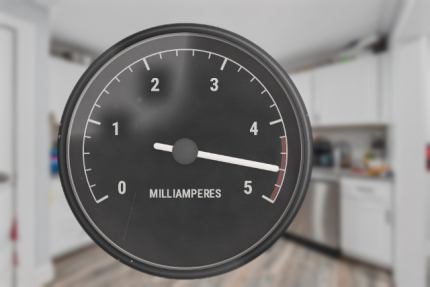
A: 4.6 mA
